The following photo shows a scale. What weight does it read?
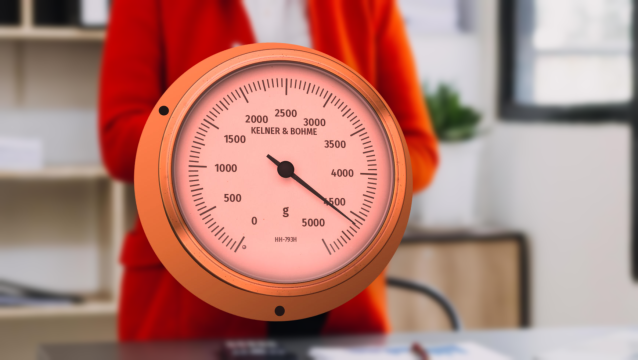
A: 4600 g
